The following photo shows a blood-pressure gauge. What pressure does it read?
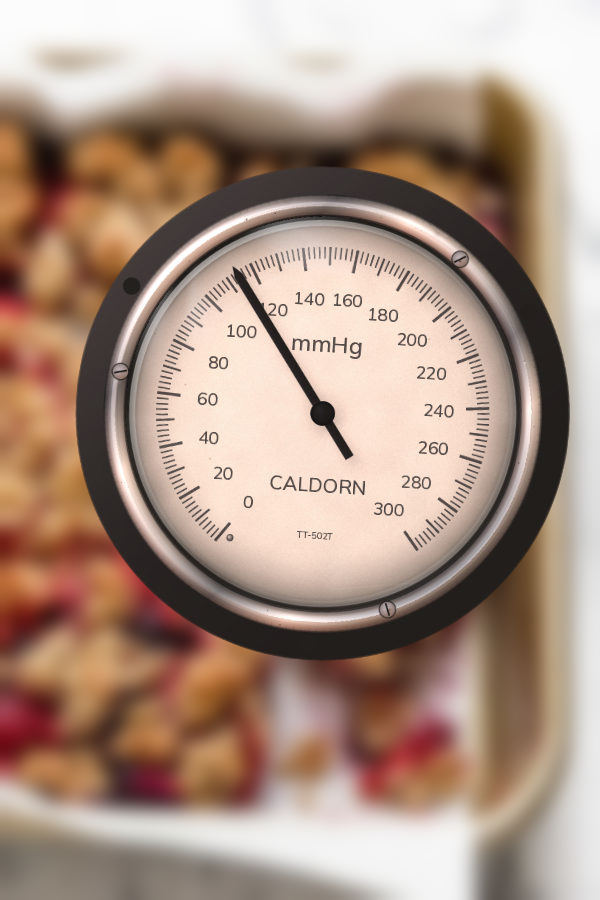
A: 114 mmHg
